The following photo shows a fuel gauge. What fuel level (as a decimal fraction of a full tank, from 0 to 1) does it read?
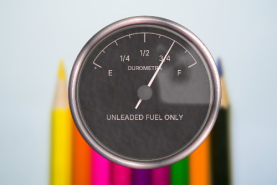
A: 0.75
